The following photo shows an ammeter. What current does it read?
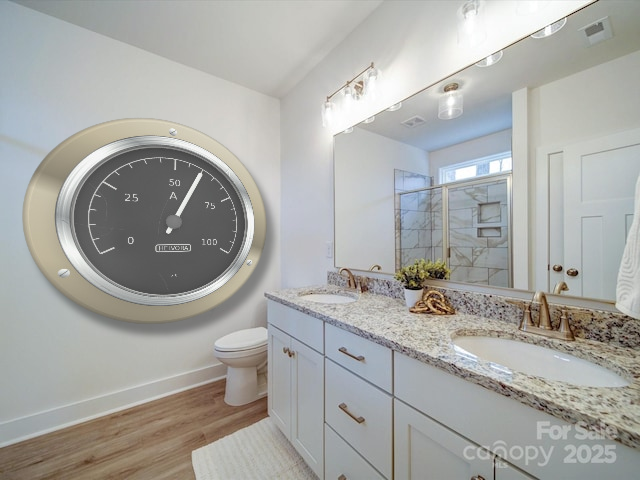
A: 60 A
